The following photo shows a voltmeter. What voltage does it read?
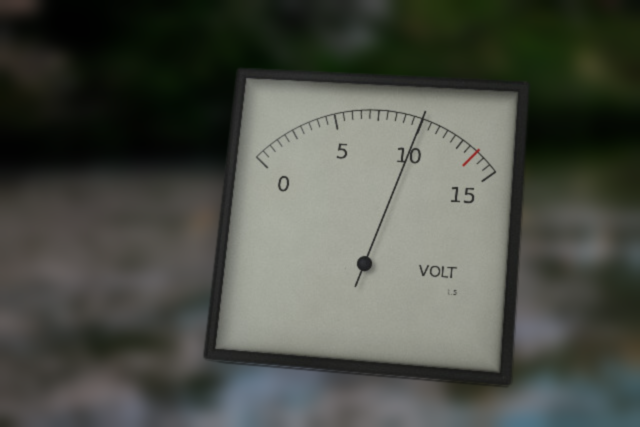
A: 10 V
